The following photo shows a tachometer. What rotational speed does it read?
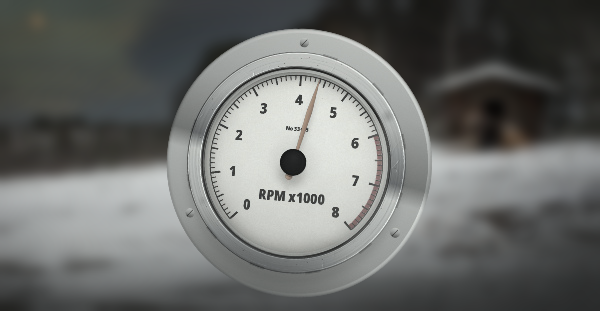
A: 4400 rpm
